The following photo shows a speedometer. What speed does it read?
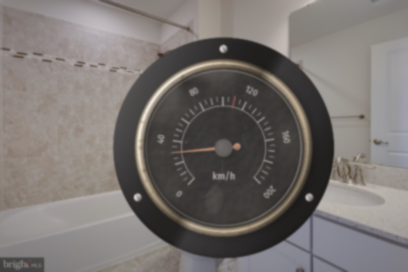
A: 30 km/h
